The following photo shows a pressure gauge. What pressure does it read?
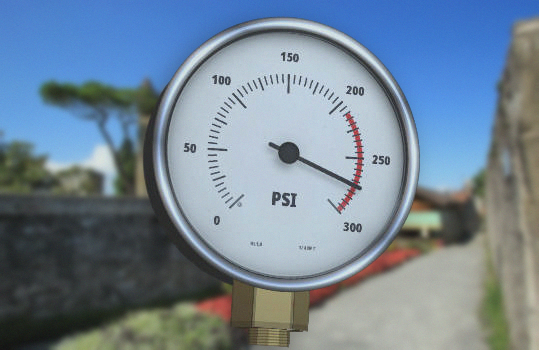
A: 275 psi
